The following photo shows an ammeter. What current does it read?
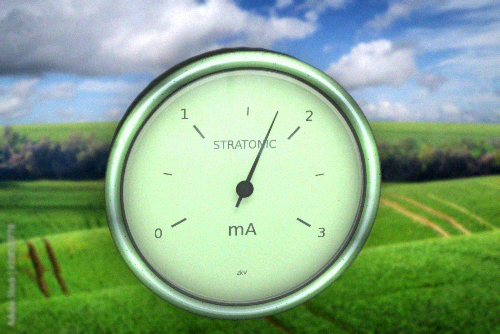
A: 1.75 mA
